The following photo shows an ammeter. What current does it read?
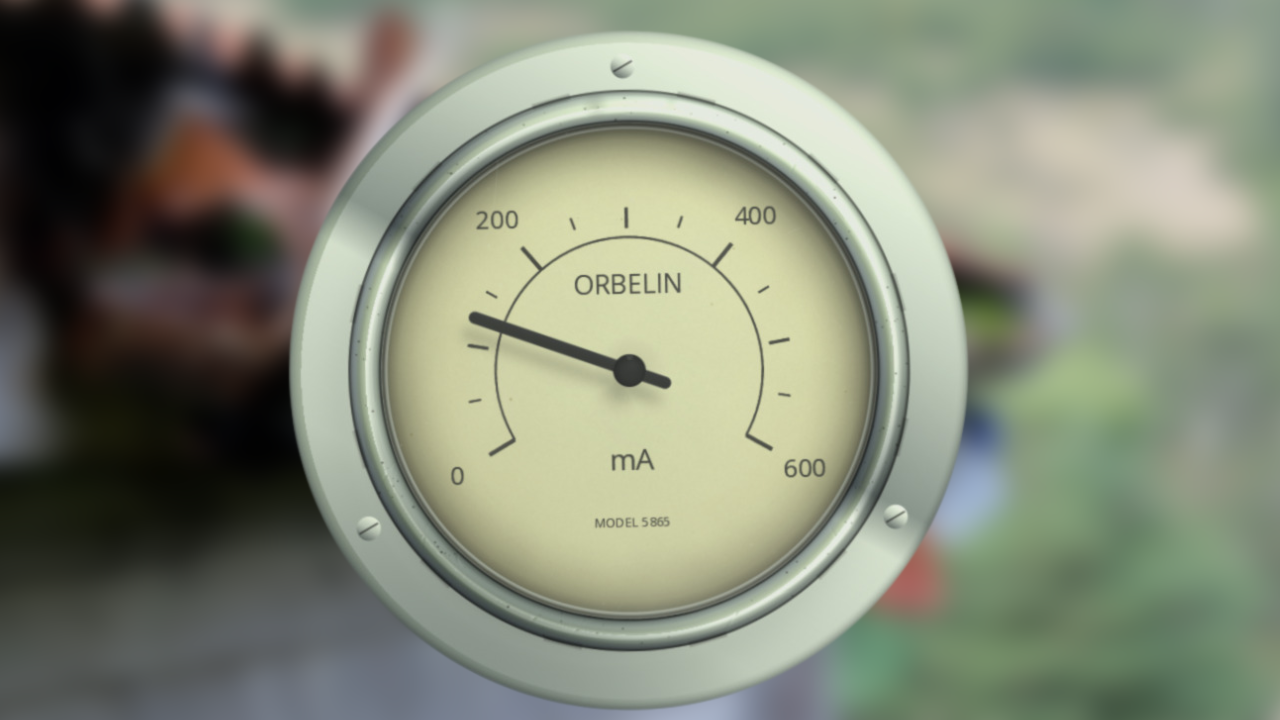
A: 125 mA
